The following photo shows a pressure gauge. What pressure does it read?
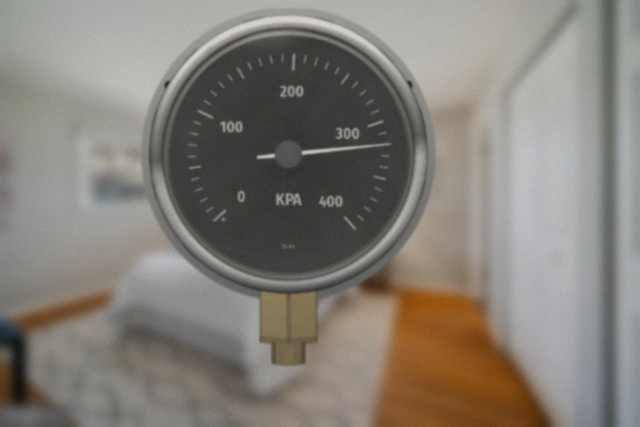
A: 320 kPa
